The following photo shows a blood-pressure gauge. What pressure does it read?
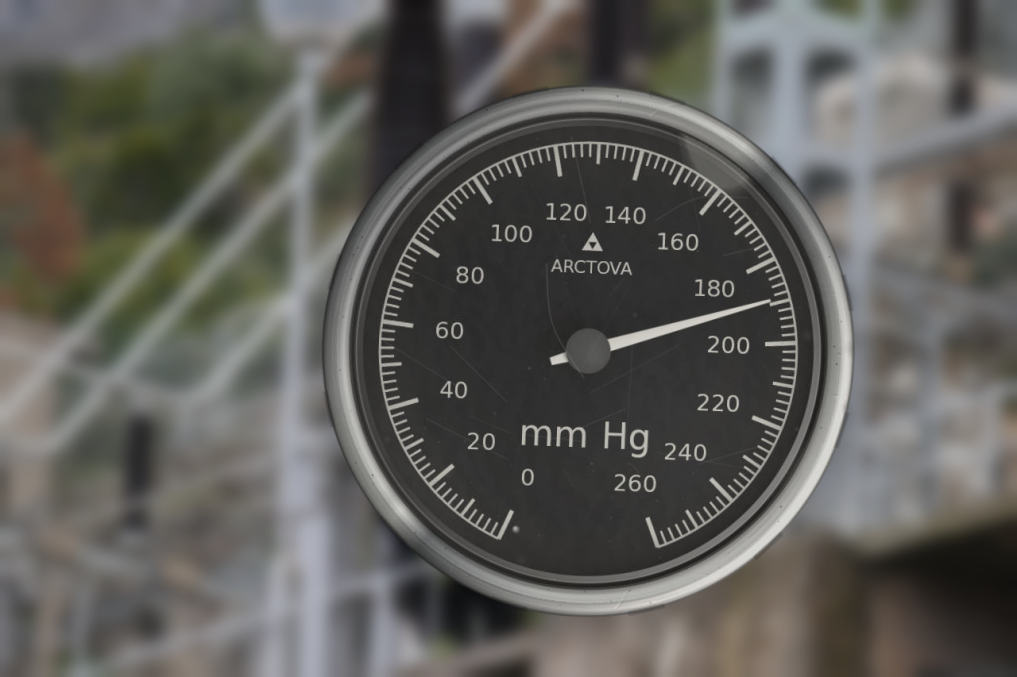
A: 189 mmHg
